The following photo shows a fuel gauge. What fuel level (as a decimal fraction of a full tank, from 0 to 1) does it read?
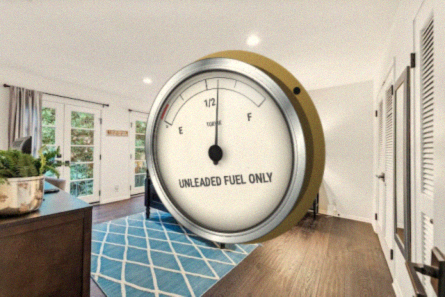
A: 0.625
